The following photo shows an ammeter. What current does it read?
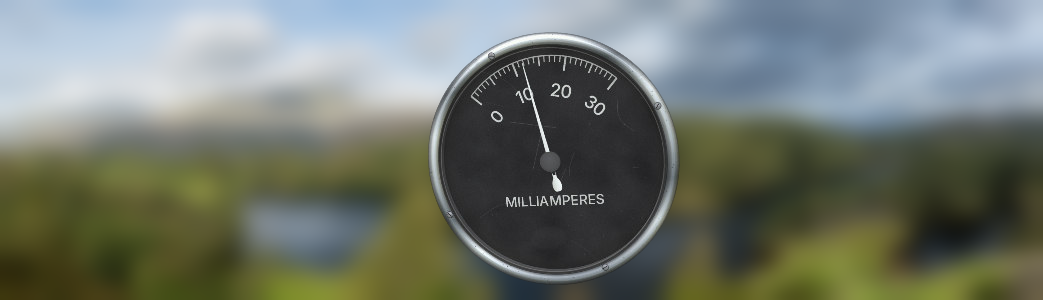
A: 12 mA
